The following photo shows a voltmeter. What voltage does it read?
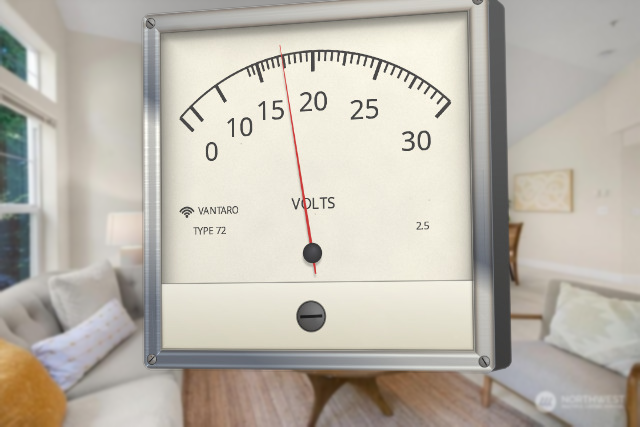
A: 17.5 V
